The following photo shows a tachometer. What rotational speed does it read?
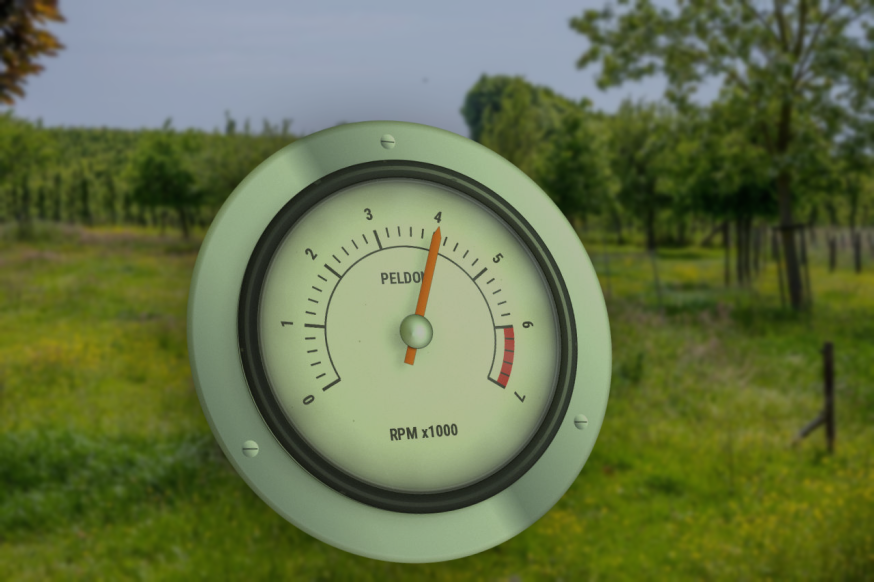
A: 4000 rpm
